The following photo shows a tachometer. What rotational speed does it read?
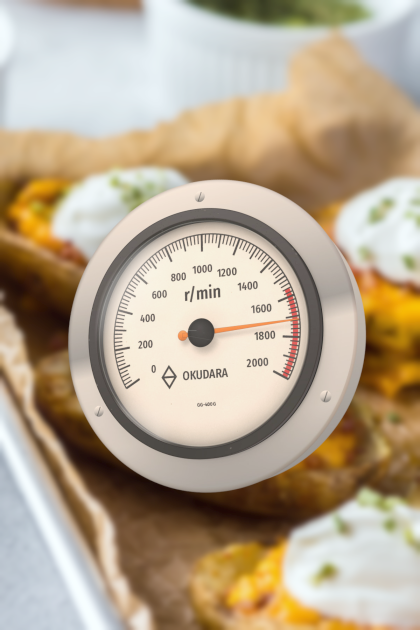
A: 1720 rpm
